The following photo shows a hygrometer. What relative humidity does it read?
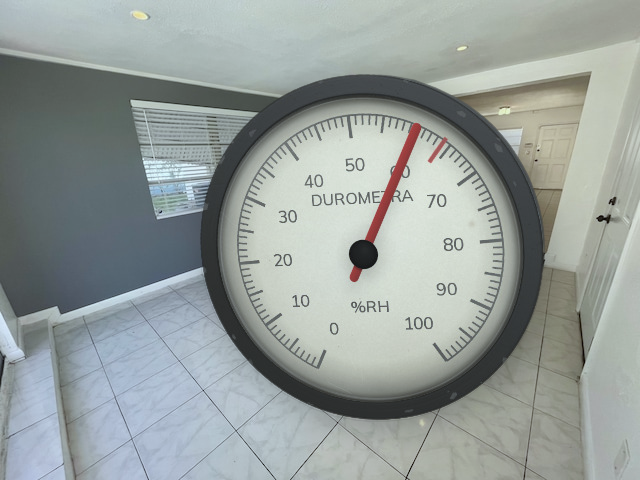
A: 60 %
